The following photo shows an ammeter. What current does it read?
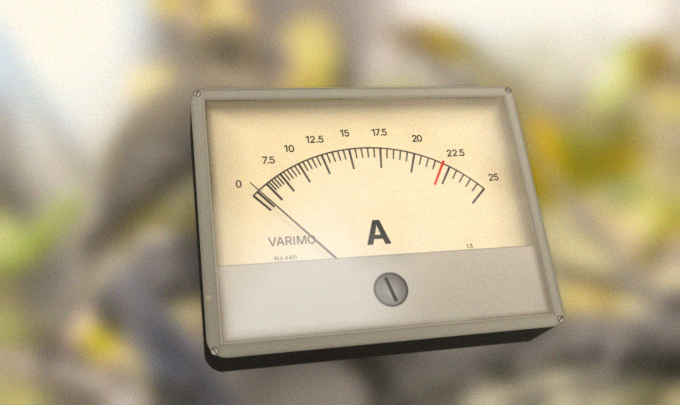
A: 2.5 A
